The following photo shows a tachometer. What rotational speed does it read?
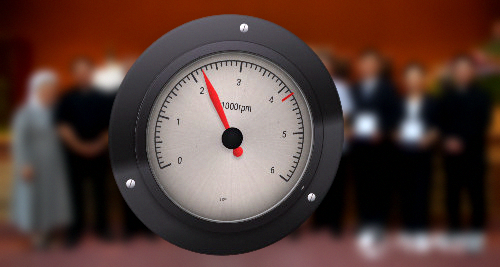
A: 2200 rpm
